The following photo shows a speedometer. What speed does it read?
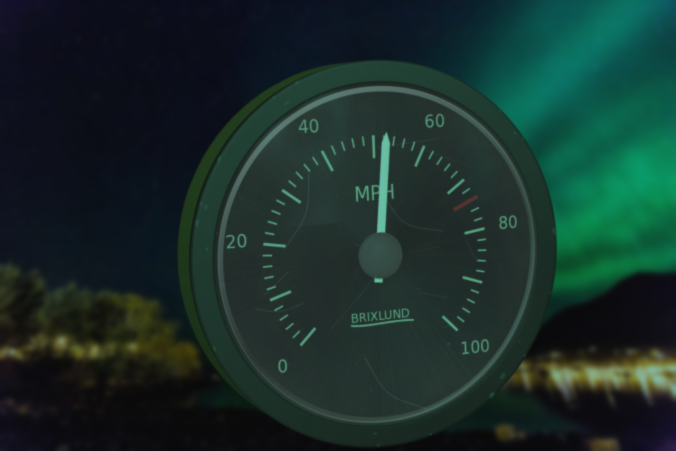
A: 52 mph
